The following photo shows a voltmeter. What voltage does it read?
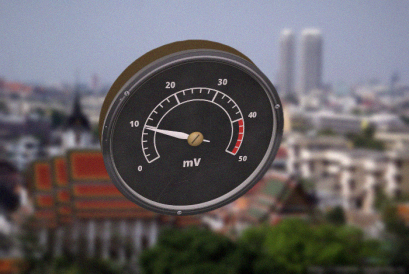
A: 10 mV
